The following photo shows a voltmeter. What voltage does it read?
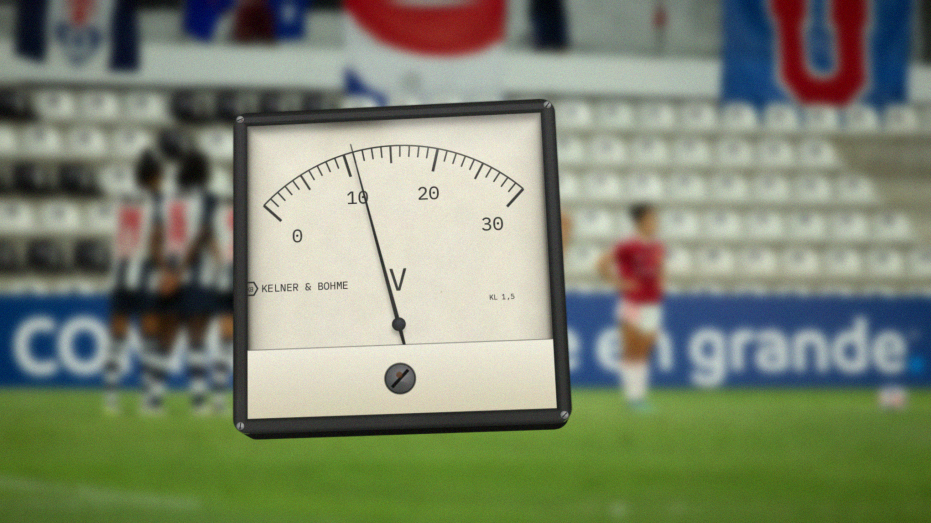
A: 11 V
